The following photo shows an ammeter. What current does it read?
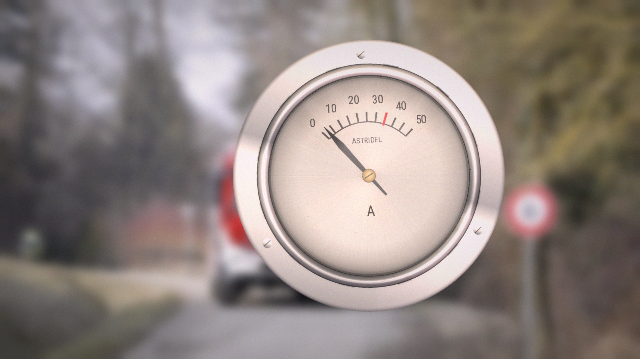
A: 2.5 A
